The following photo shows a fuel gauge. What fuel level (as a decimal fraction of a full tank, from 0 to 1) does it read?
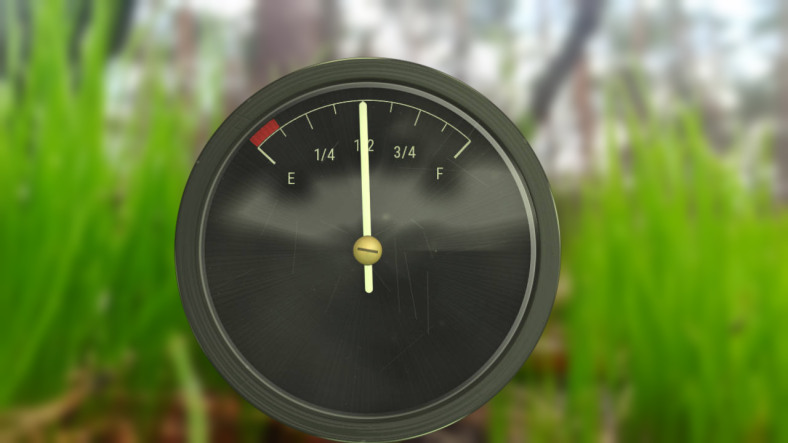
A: 0.5
